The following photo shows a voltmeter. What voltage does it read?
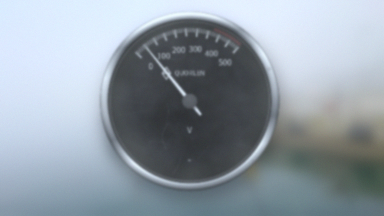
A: 50 V
